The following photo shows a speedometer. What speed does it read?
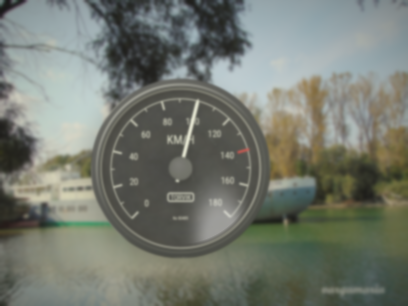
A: 100 km/h
